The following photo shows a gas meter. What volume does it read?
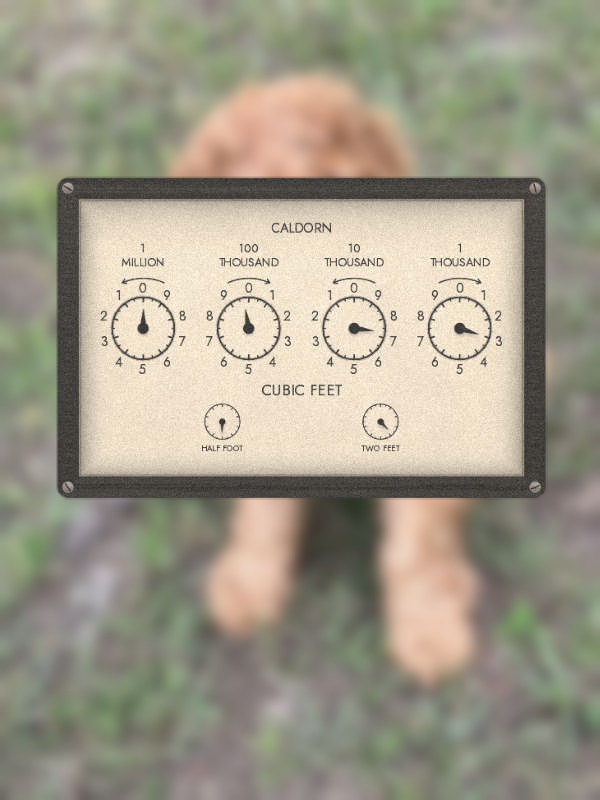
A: 997300 ft³
